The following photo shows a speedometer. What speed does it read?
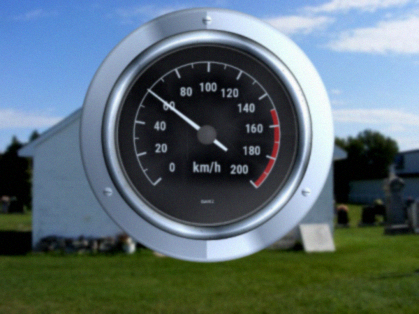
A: 60 km/h
